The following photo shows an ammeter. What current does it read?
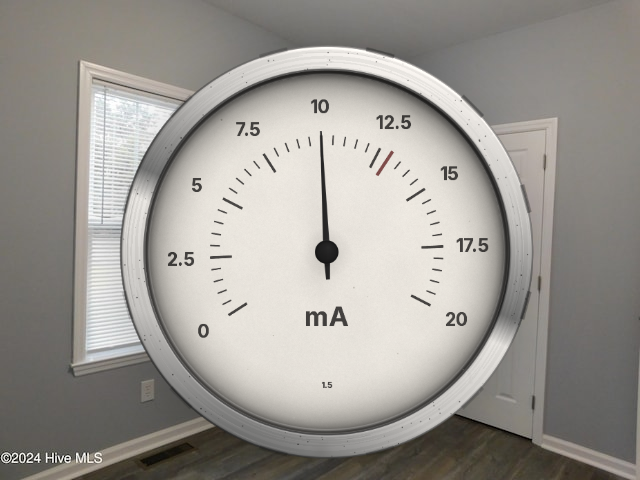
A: 10 mA
